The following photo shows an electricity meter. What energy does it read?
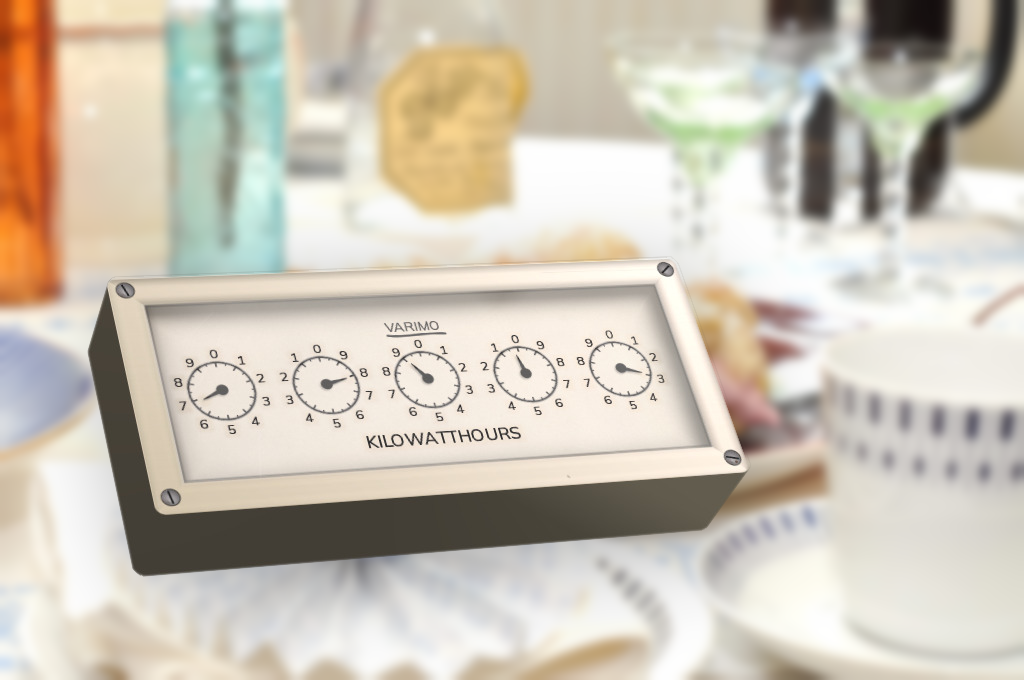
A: 67903 kWh
